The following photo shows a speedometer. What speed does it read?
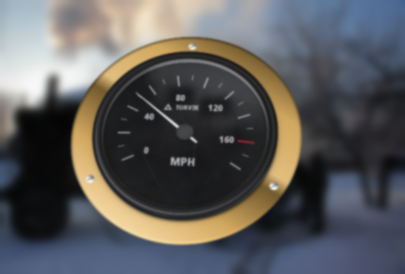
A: 50 mph
